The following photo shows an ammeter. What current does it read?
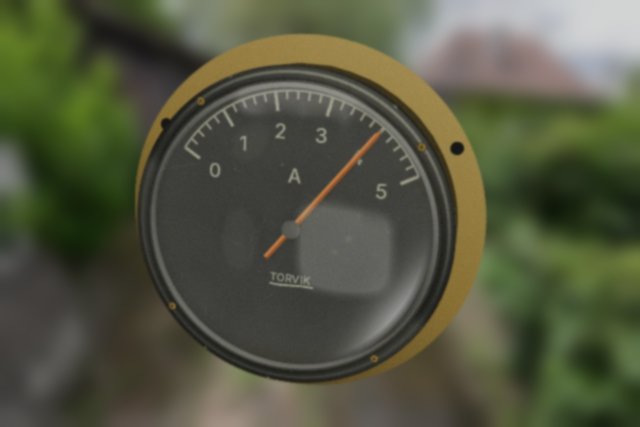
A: 4 A
